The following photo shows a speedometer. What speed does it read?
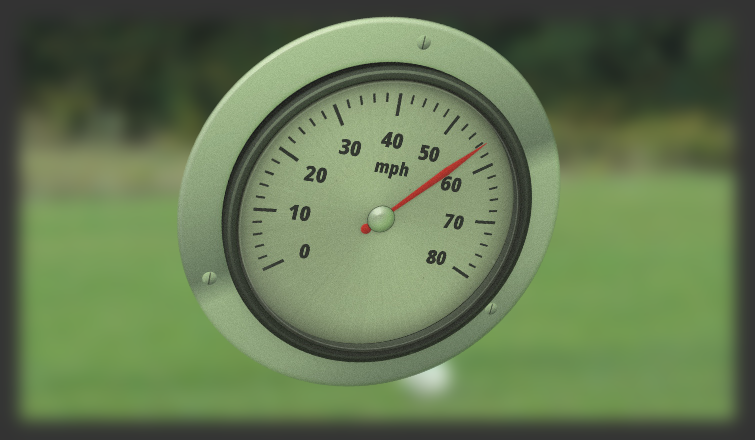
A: 56 mph
